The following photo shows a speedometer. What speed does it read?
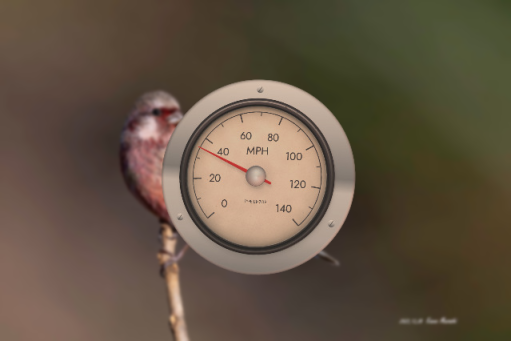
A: 35 mph
